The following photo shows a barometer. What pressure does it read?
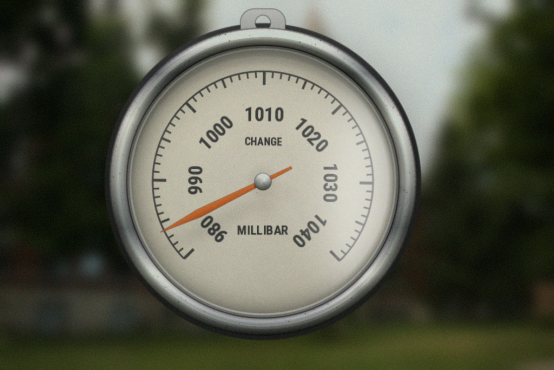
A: 984 mbar
